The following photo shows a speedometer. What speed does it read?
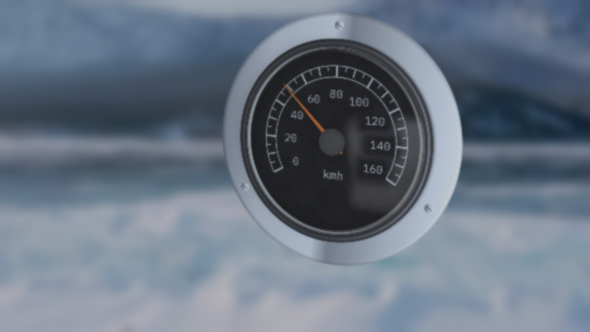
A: 50 km/h
